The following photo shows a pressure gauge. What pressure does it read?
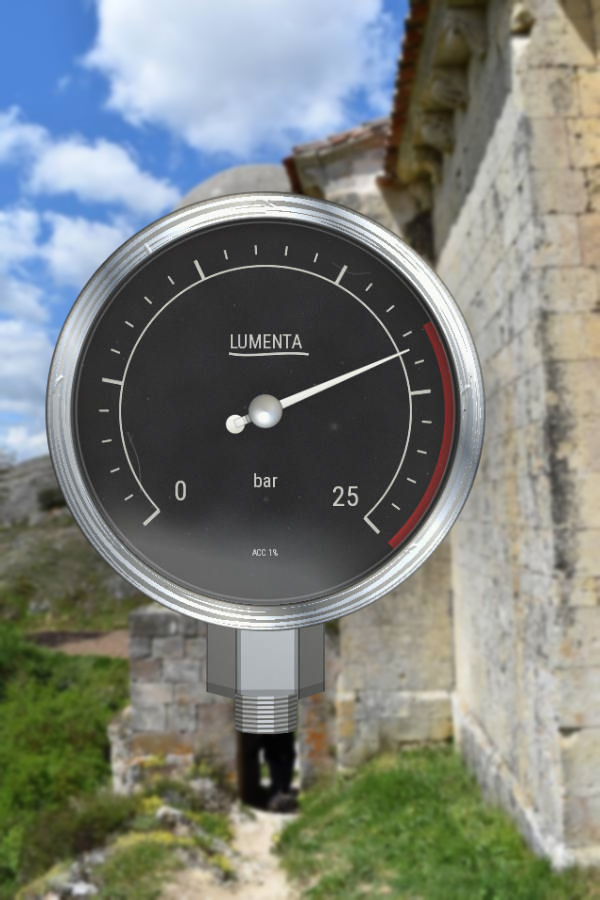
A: 18.5 bar
